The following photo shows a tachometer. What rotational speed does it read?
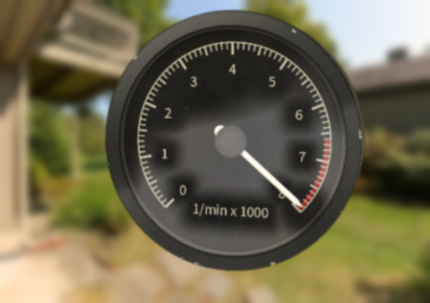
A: 7900 rpm
